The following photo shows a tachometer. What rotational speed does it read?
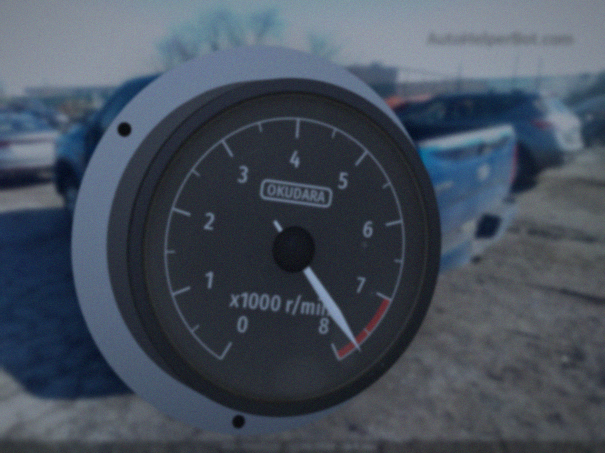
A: 7750 rpm
